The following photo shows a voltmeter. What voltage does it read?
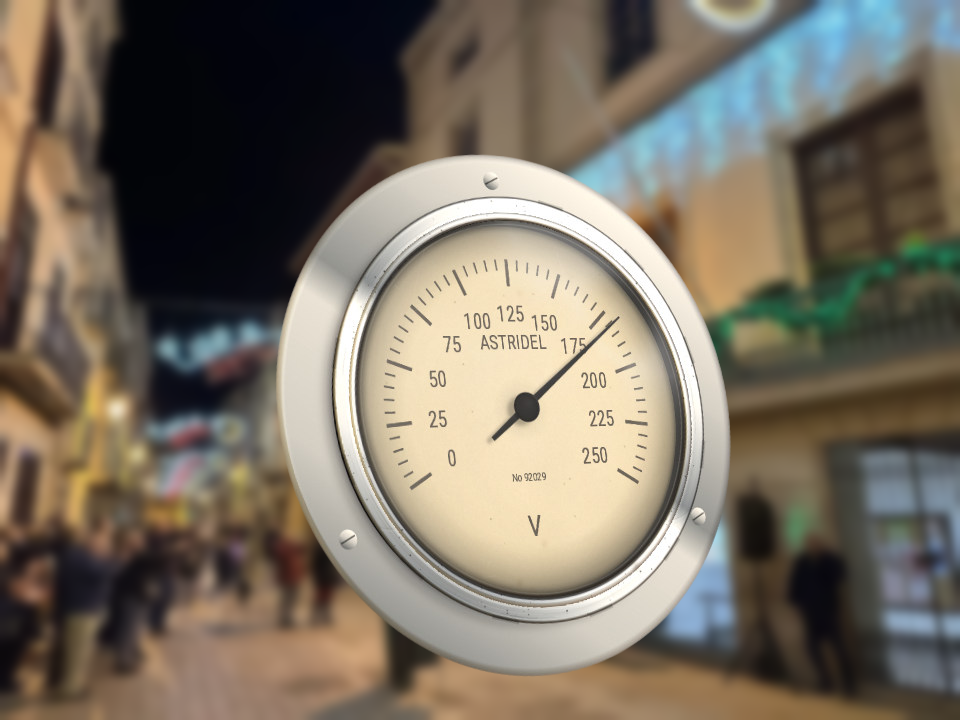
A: 180 V
